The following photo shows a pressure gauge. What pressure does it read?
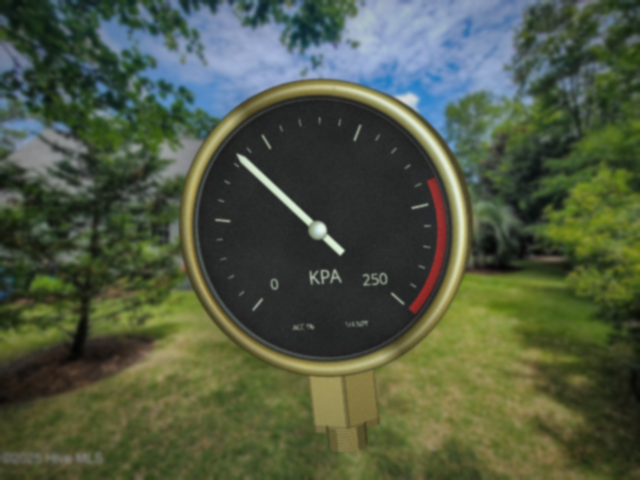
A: 85 kPa
